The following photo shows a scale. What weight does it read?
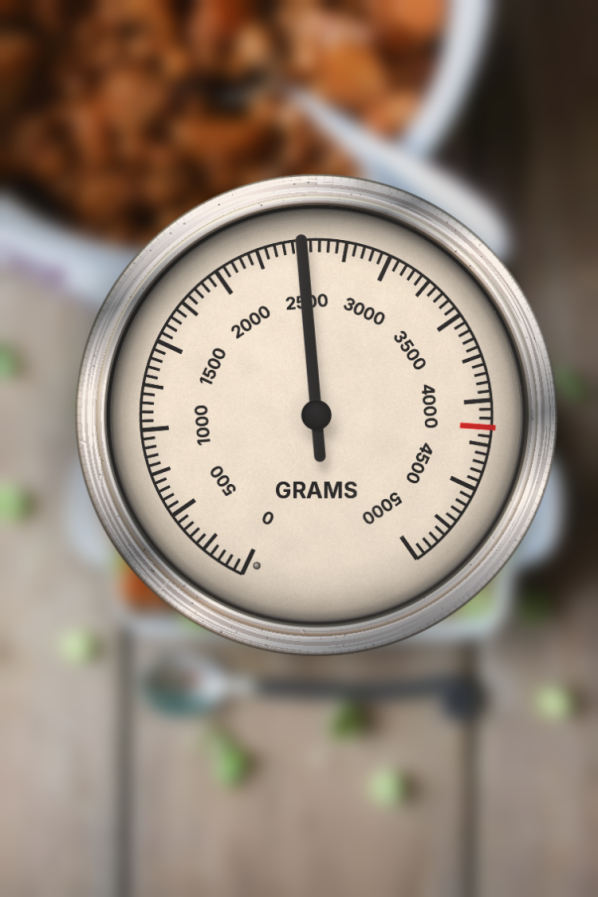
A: 2500 g
